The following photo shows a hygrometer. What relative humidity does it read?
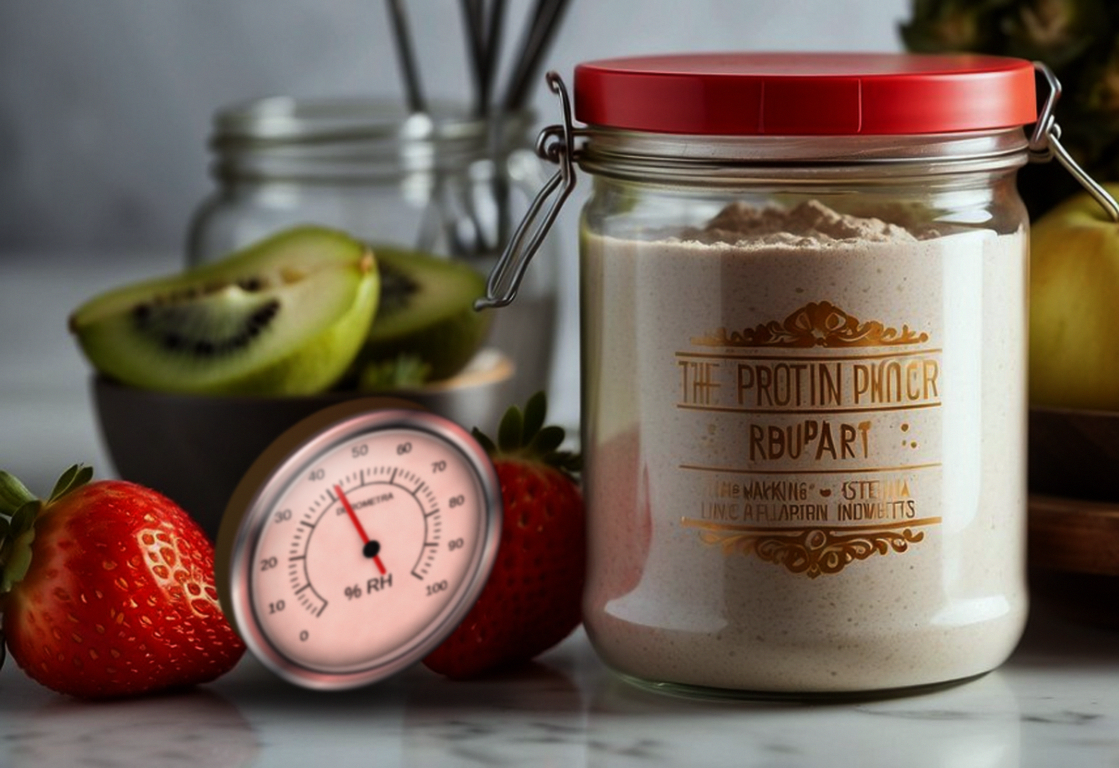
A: 42 %
